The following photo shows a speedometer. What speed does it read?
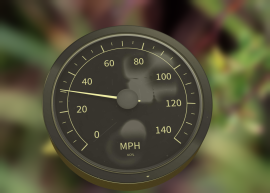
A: 30 mph
